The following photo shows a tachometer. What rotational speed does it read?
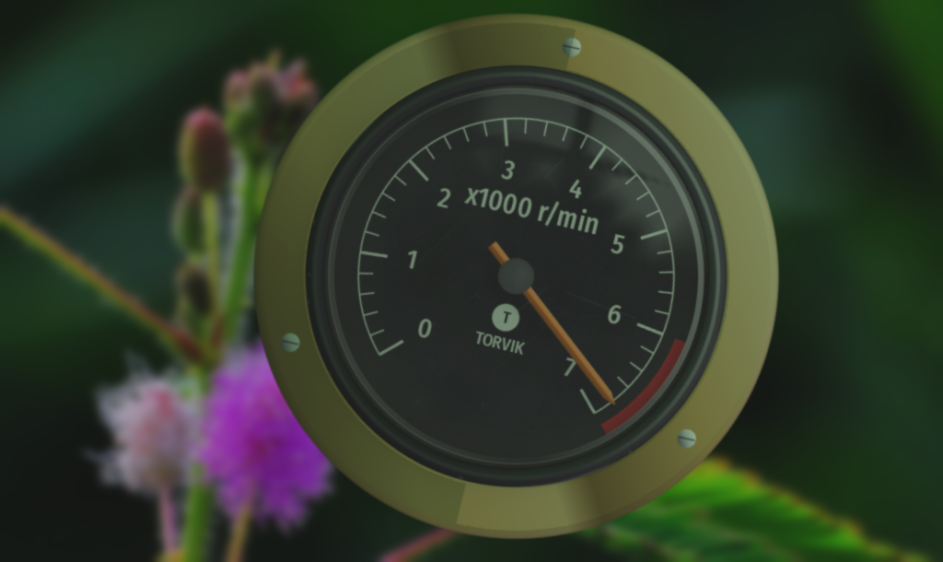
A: 6800 rpm
